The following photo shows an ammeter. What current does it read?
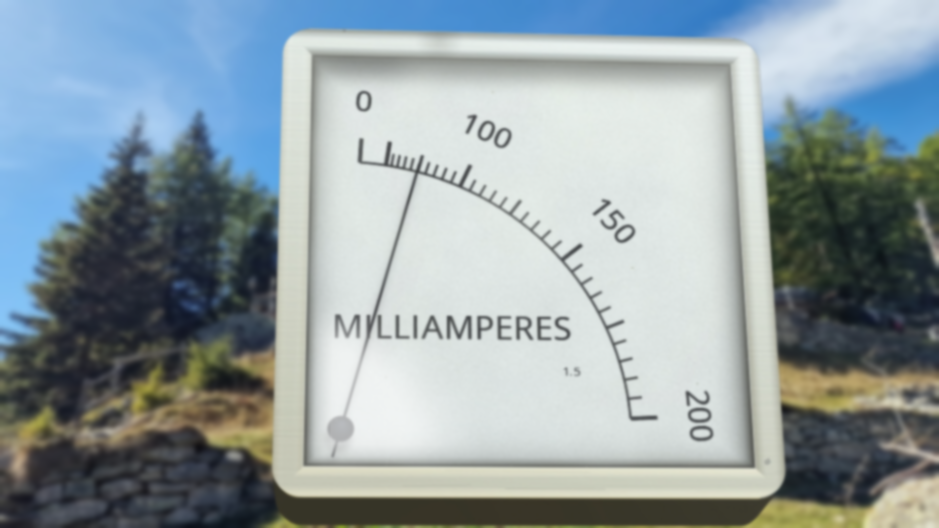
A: 75 mA
